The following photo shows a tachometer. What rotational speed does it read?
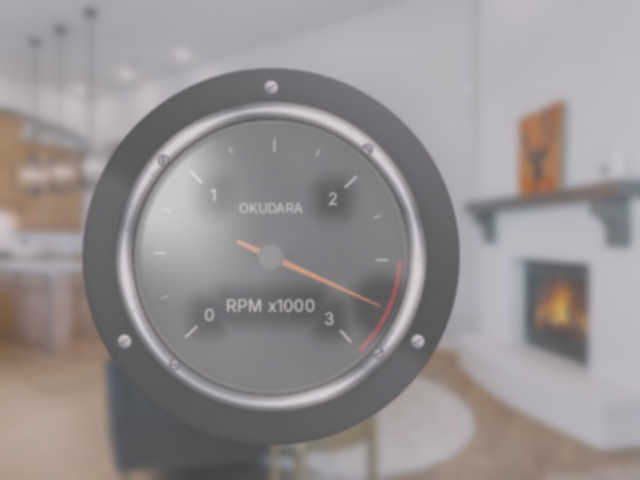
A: 2750 rpm
